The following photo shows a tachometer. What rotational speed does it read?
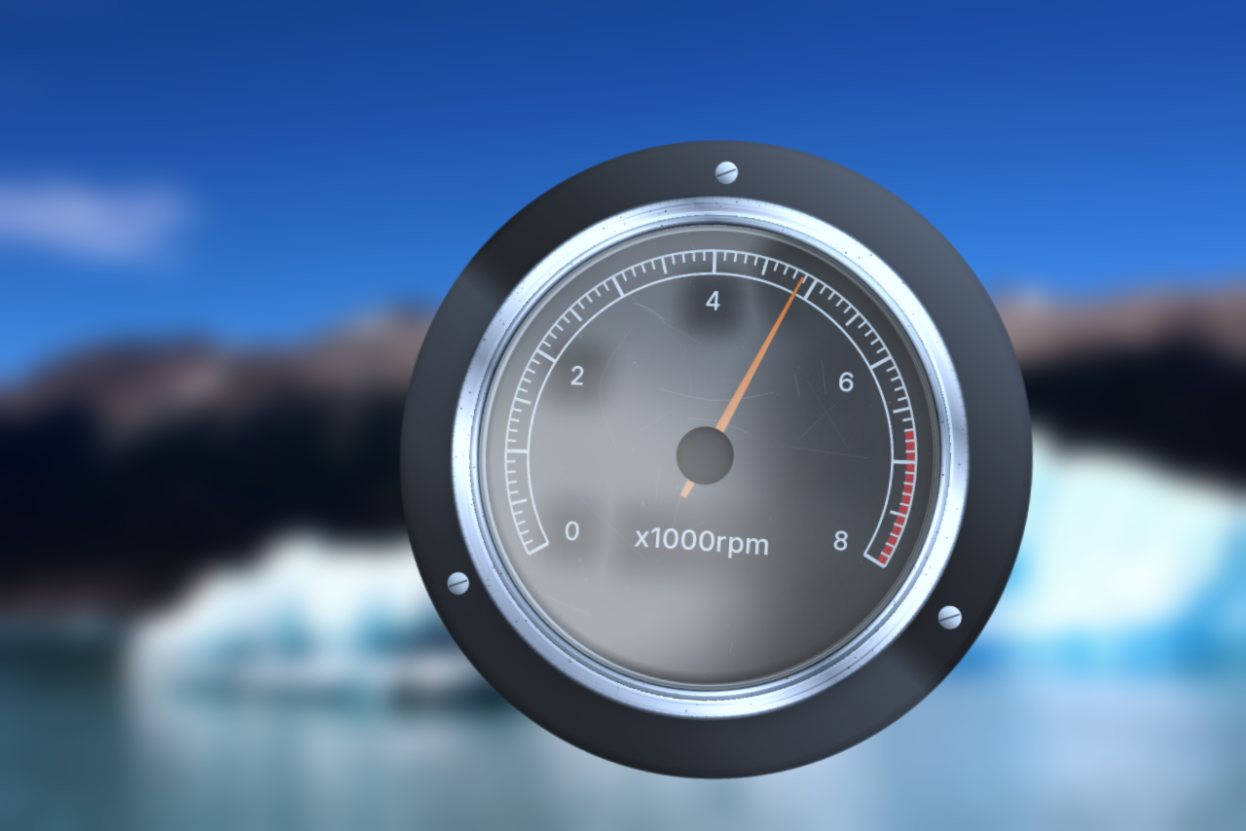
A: 4900 rpm
